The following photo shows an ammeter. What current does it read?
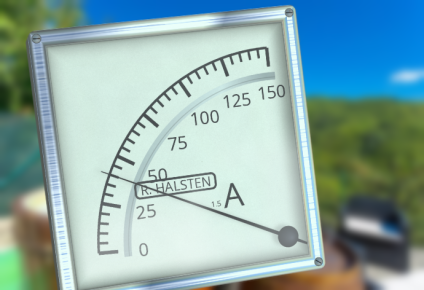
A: 40 A
